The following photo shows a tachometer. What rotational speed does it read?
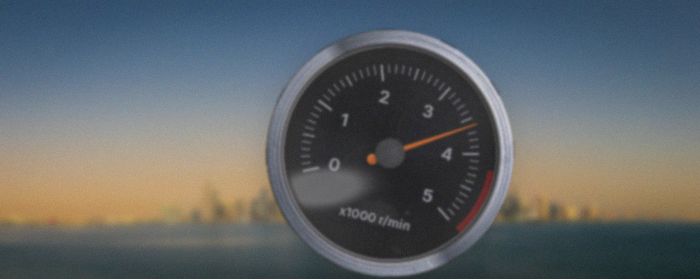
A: 3600 rpm
